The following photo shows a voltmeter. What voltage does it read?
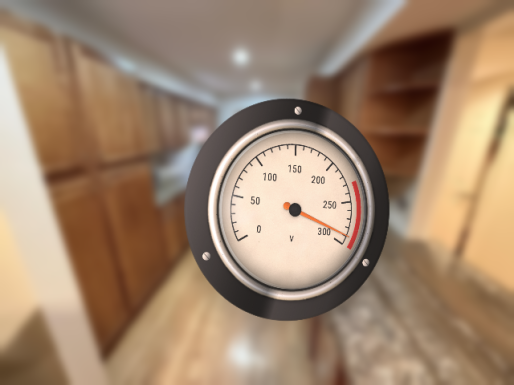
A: 290 V
